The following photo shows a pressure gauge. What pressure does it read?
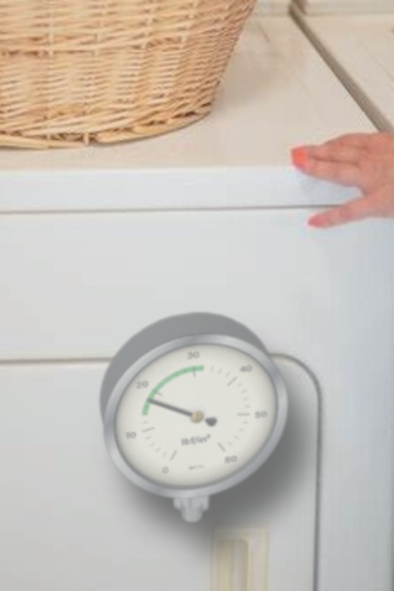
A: 18 psi
